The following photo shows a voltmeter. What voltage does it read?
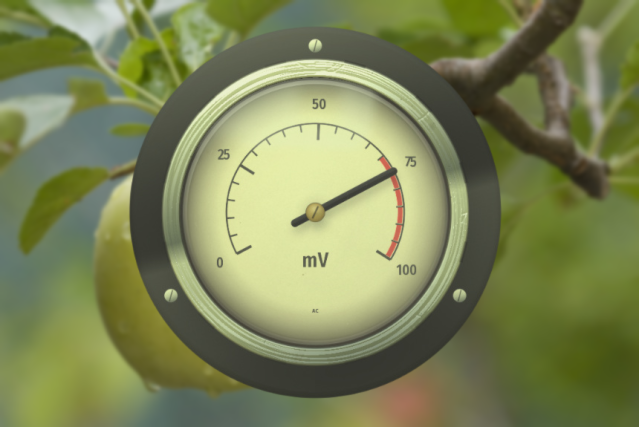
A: 75 mV
